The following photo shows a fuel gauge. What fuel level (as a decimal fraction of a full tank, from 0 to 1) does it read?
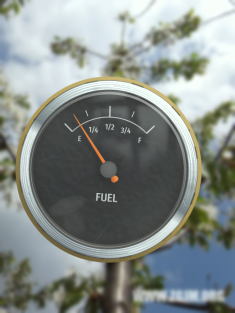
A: 0.125
